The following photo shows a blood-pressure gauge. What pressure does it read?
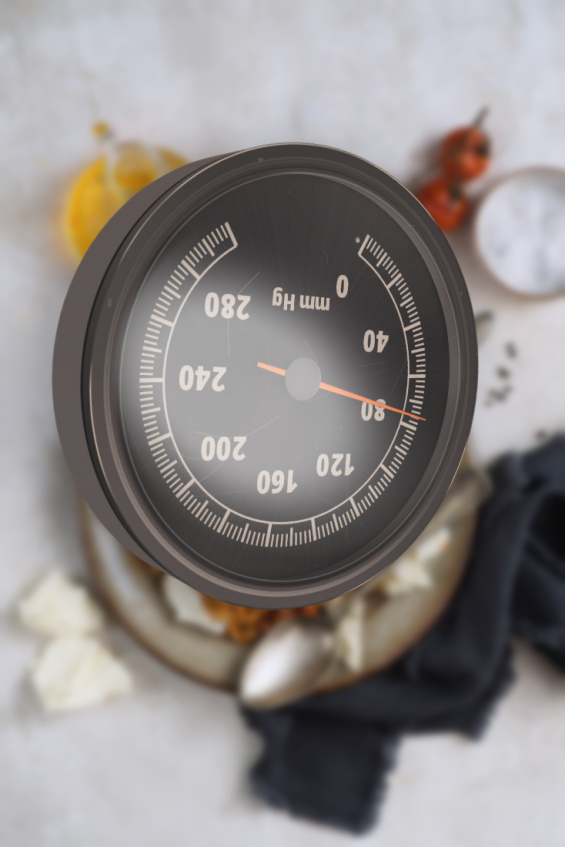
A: 76 mmHg
